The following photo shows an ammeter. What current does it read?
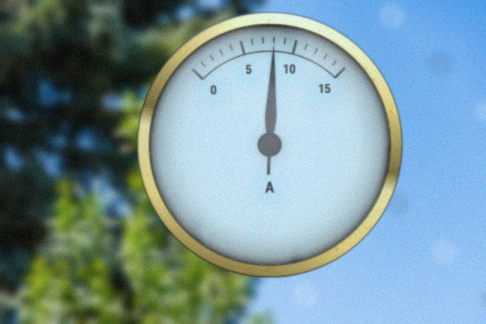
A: 8 A
